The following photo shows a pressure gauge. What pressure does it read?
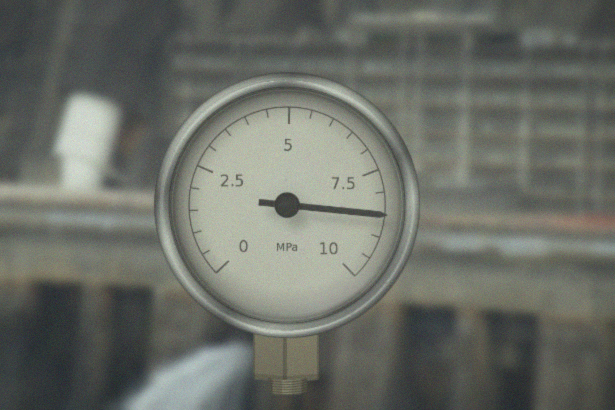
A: 8.5 MPa
